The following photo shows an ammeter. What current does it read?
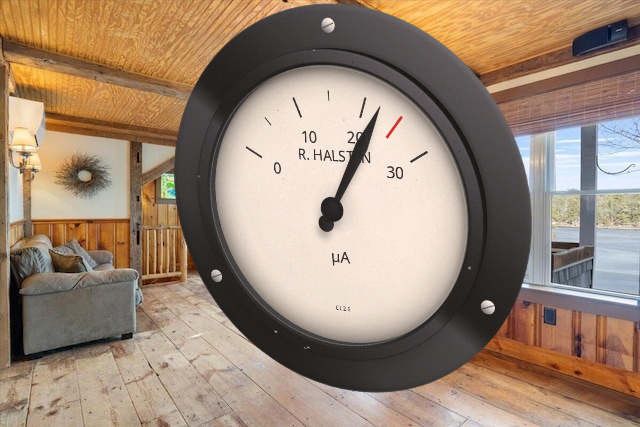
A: 22.5 µA
